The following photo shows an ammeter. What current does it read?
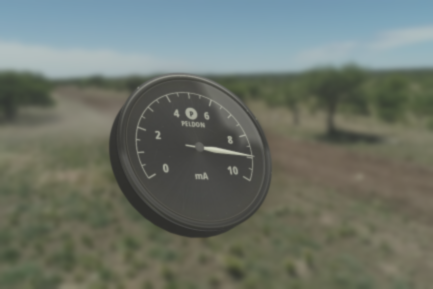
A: 9 mA
